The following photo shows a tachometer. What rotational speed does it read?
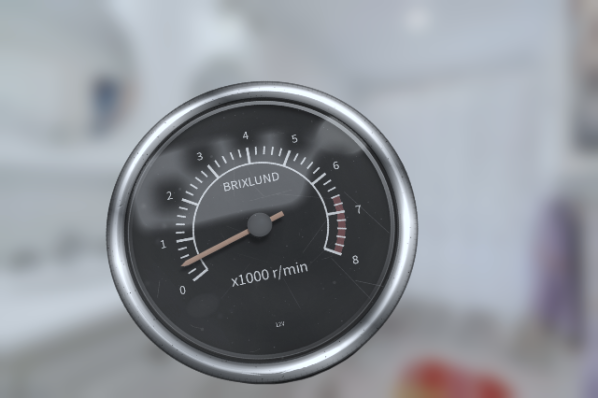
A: 400 rpm
